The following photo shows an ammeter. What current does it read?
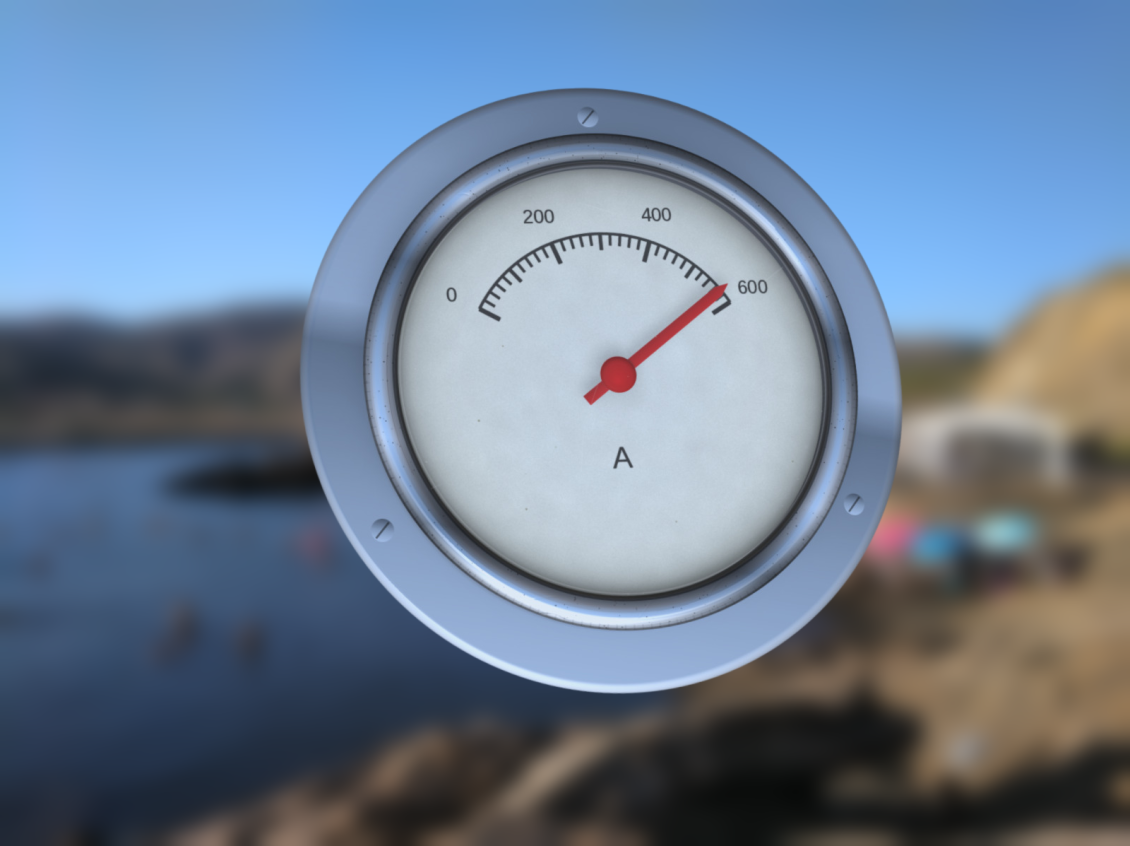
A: 570 A
